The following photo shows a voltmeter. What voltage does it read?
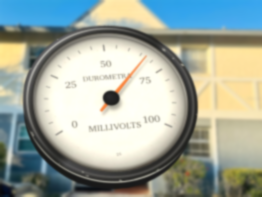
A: 67.5 mV
